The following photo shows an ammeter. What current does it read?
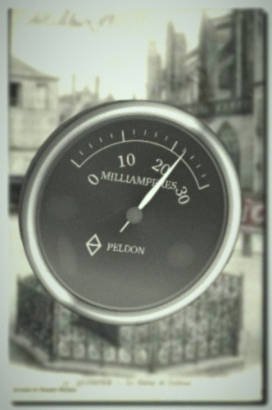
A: 22 mA
